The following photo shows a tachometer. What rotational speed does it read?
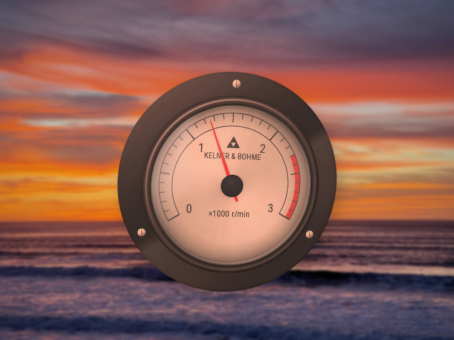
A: 1250 rpm
